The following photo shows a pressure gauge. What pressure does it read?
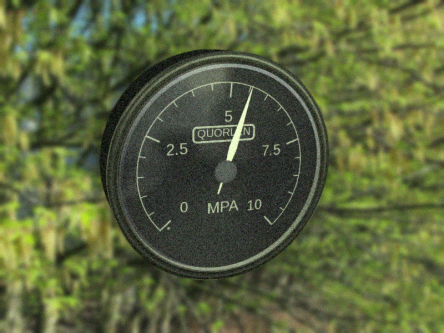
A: 5.5 MPa
